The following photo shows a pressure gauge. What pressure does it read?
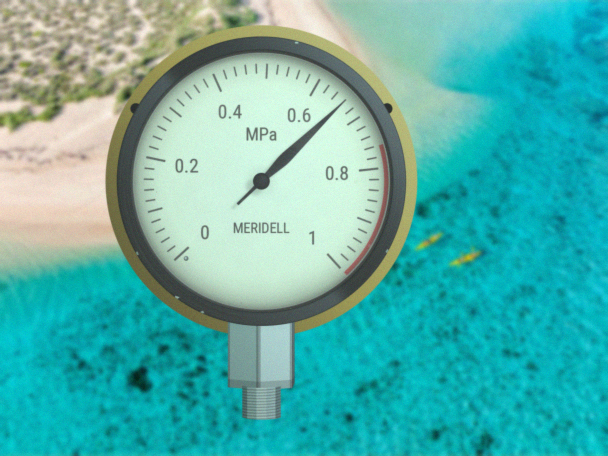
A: 0.66 MPa
